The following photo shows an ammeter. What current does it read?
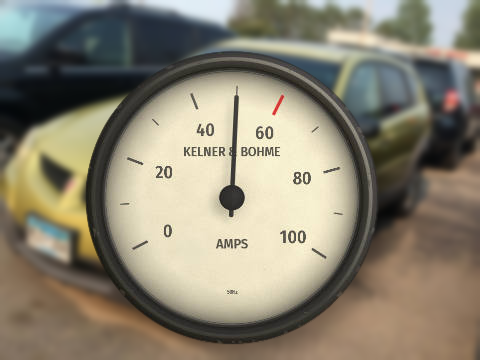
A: 50 A
